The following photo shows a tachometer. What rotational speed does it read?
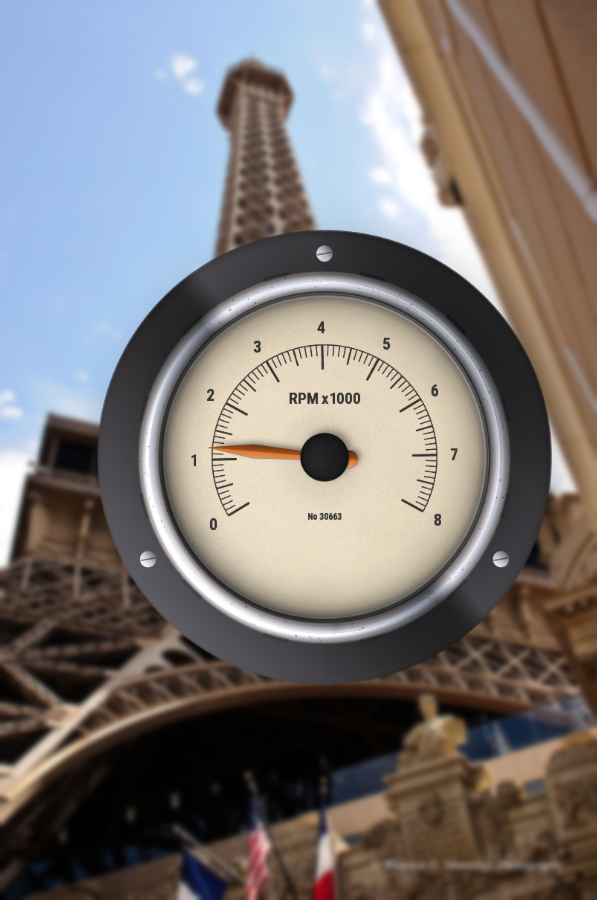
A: 1200 rpm
